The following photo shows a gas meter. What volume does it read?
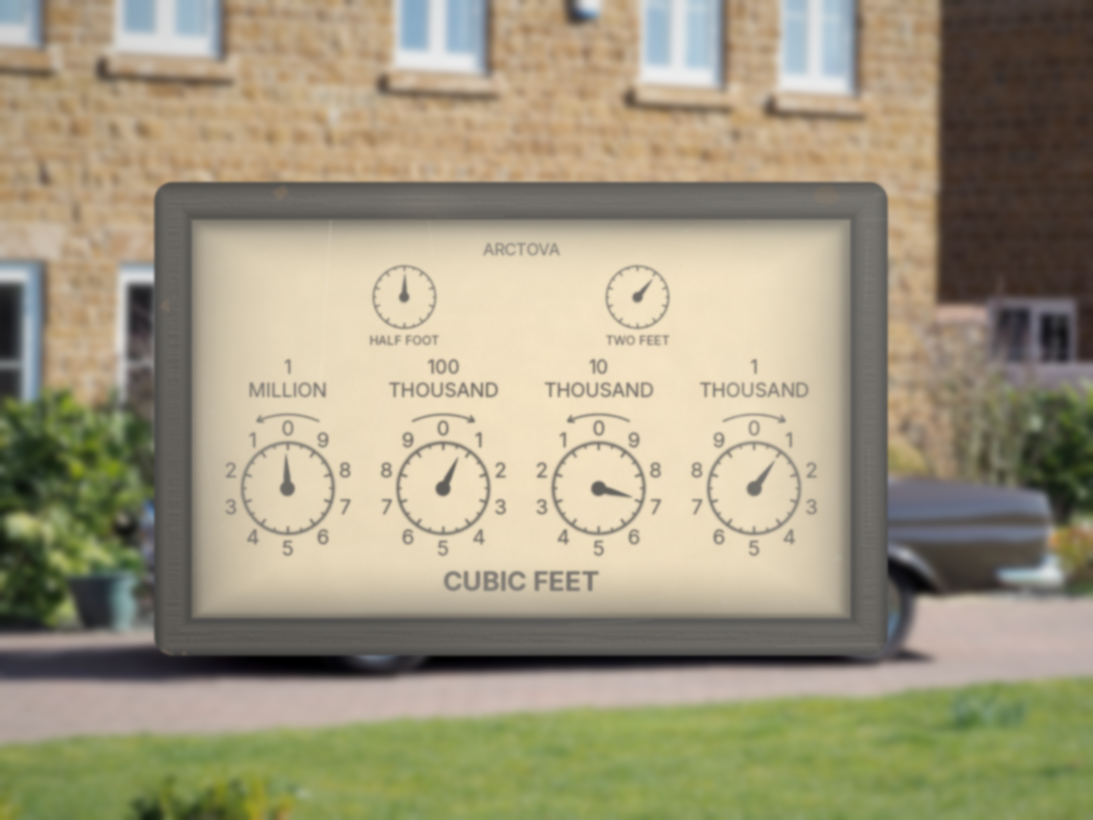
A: 7100 ft³
